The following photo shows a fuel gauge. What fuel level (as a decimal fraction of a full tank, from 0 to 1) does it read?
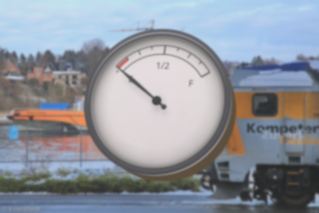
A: 0
